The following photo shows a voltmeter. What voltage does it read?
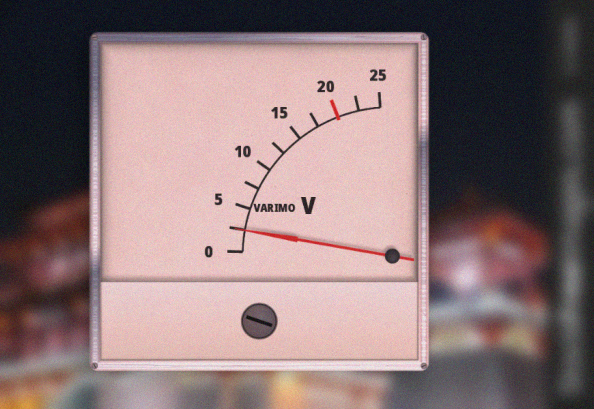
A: 2.5 V
